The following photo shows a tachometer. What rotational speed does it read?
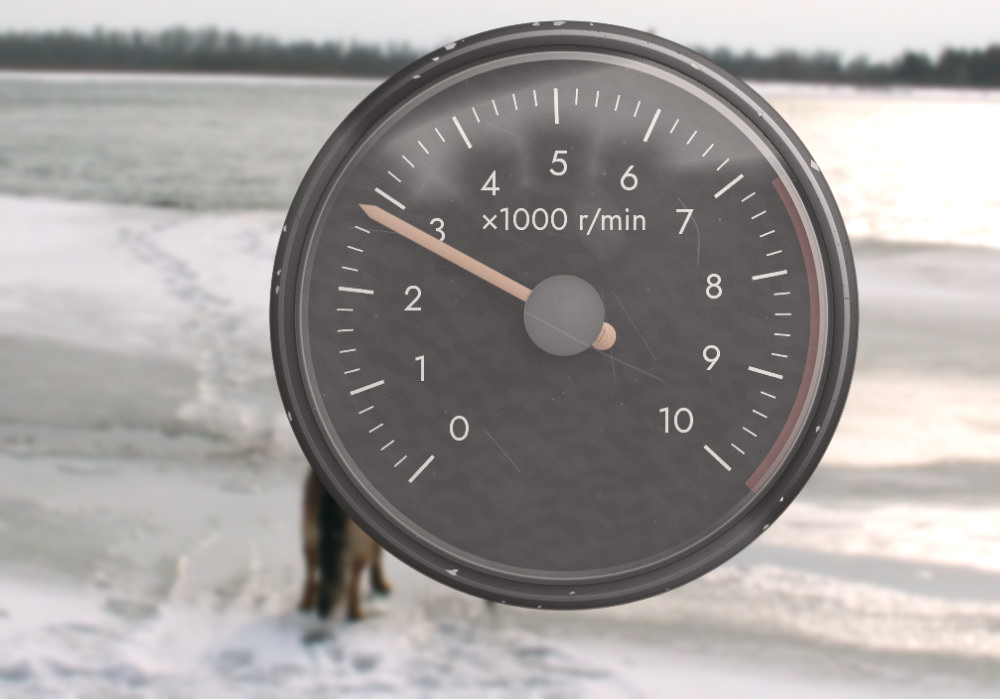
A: 2800 rpm
